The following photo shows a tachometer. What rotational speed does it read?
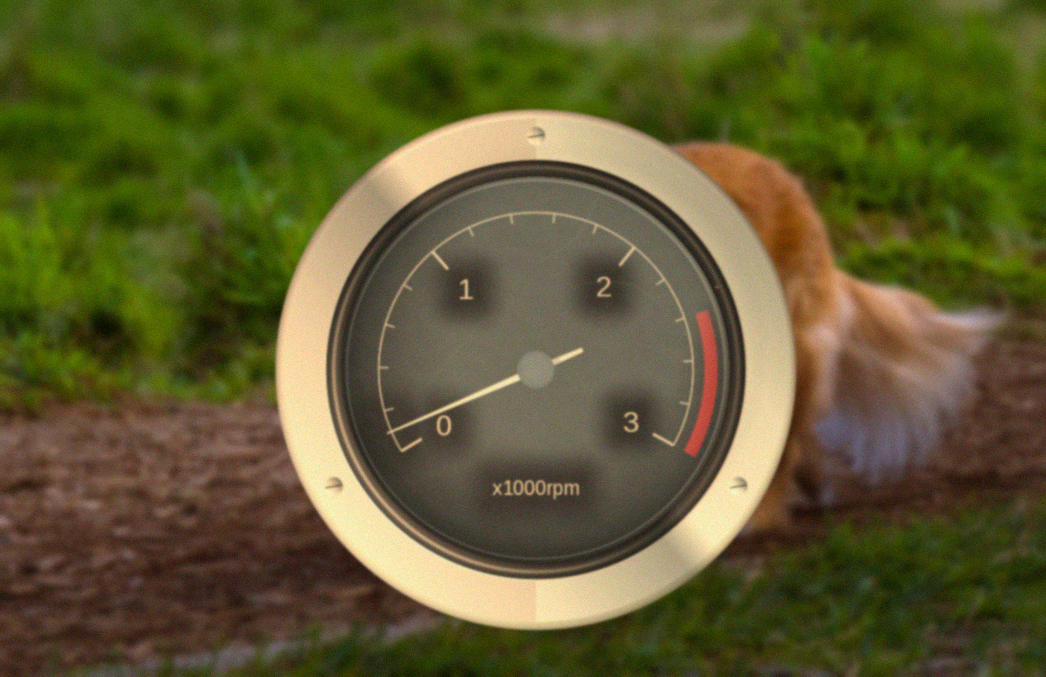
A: 100 rpm
